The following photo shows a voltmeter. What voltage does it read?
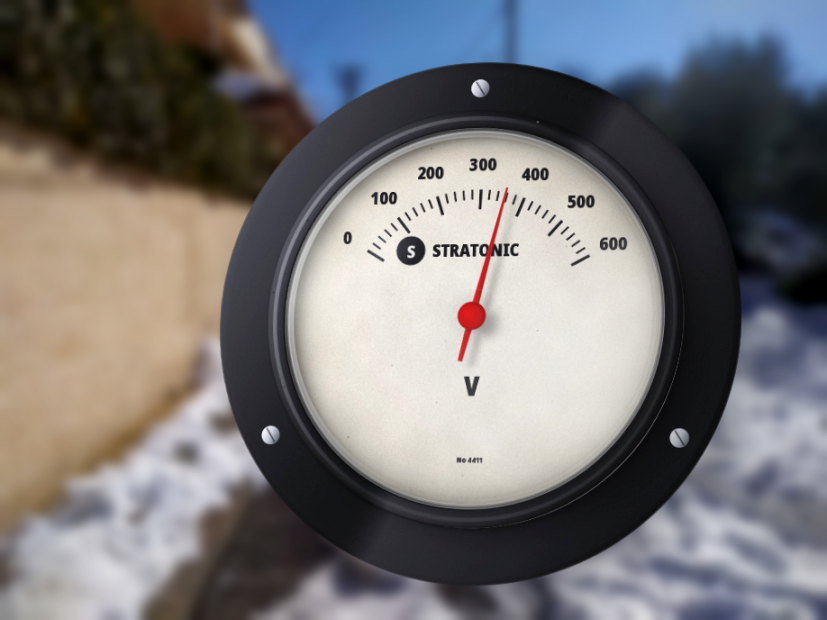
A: 360 V
